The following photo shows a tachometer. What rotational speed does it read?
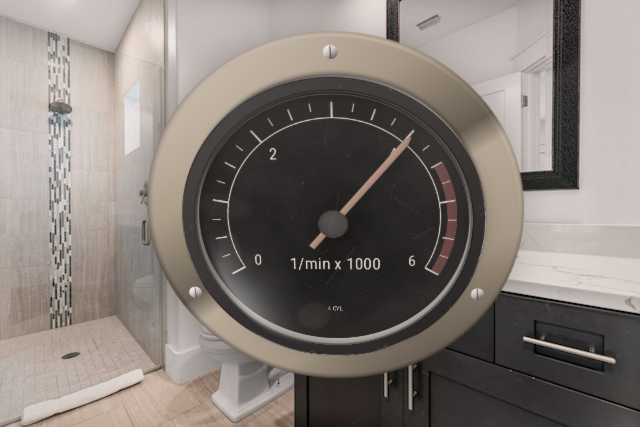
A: 4000 rpm
